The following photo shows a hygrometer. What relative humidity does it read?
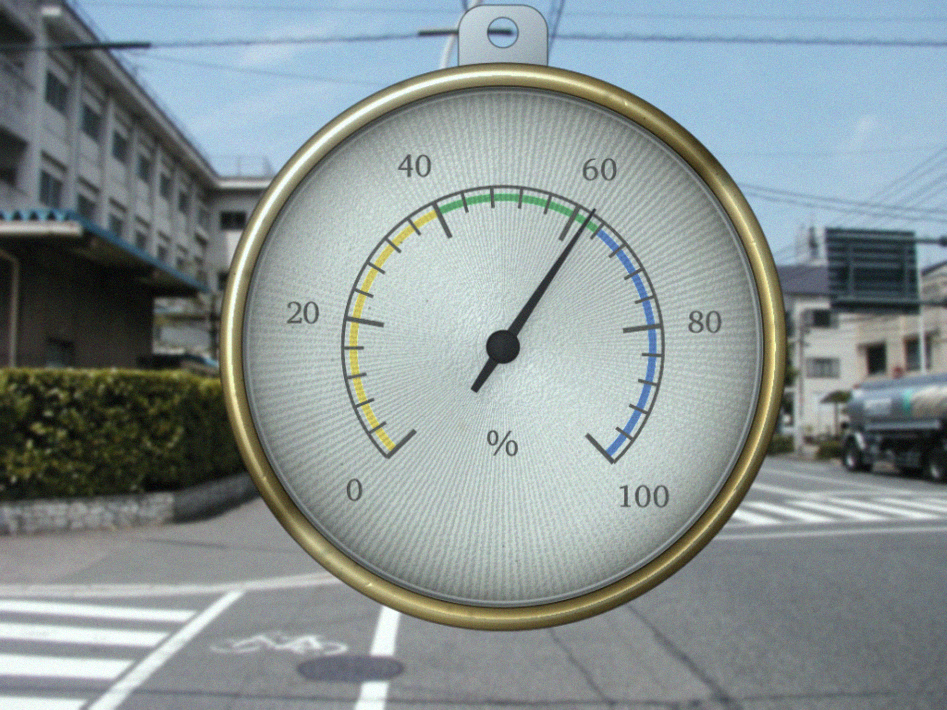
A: 62 %
